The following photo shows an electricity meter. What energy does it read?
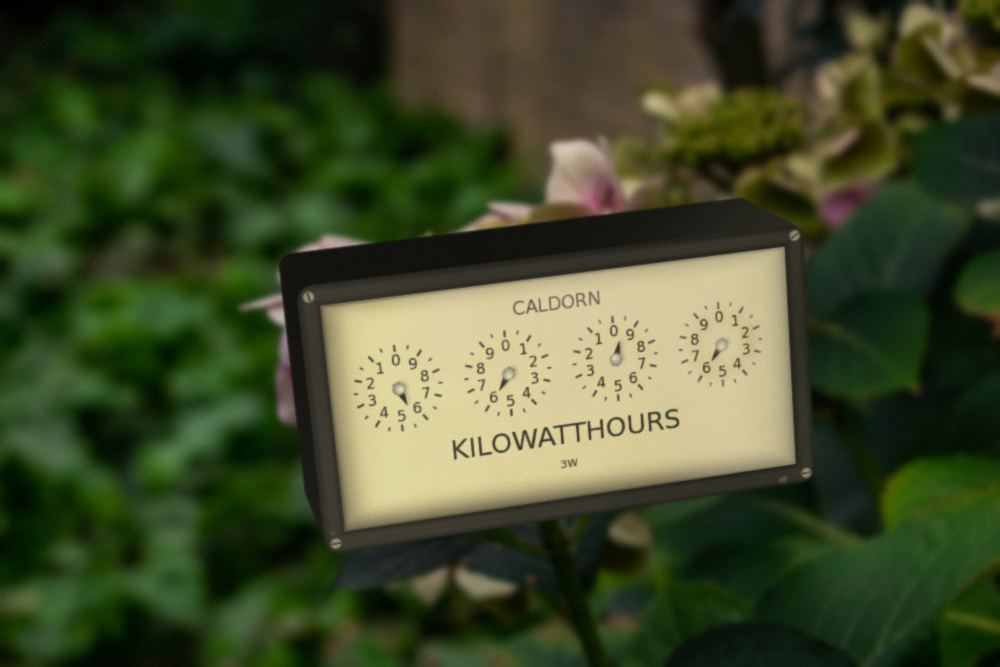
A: 5596 kWh
